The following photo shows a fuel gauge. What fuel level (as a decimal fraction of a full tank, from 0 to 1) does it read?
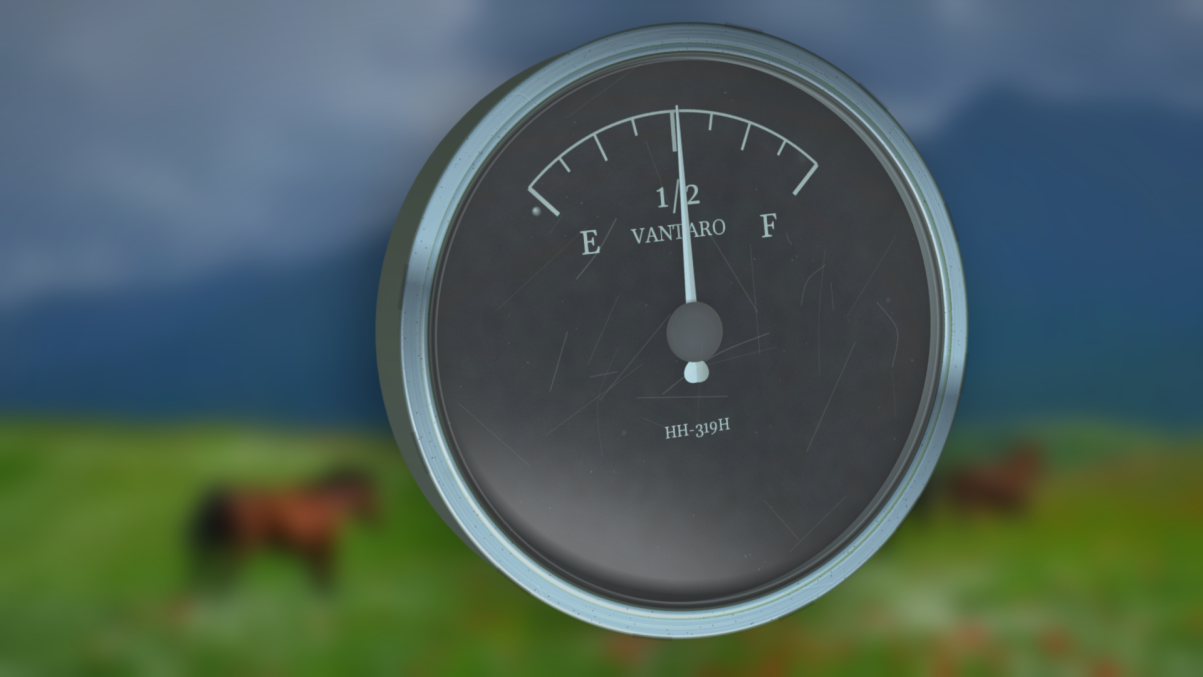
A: 0.5
